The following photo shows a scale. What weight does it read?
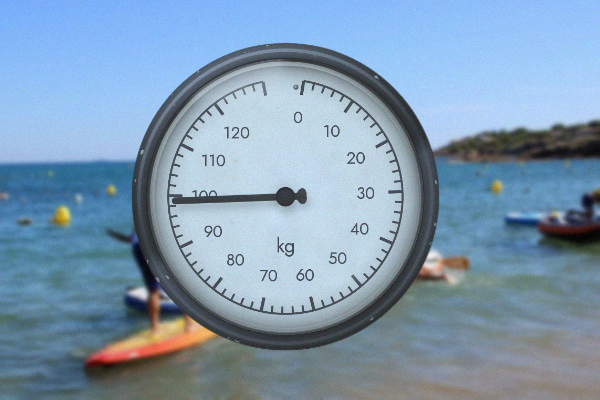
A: 99 kg
